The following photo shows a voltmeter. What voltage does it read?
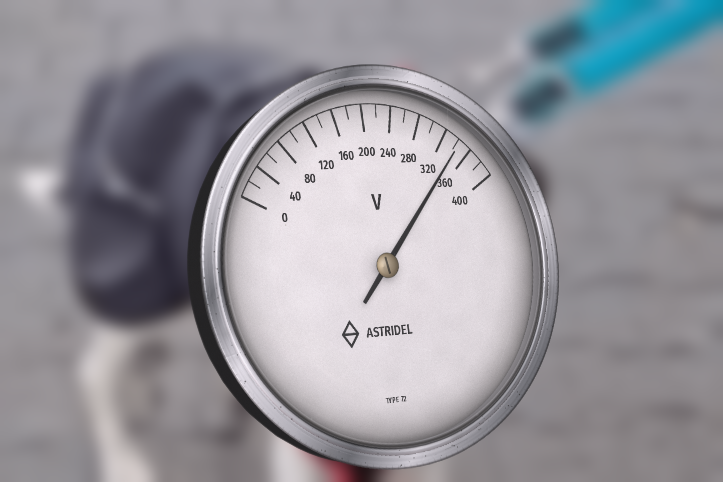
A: 340 V
